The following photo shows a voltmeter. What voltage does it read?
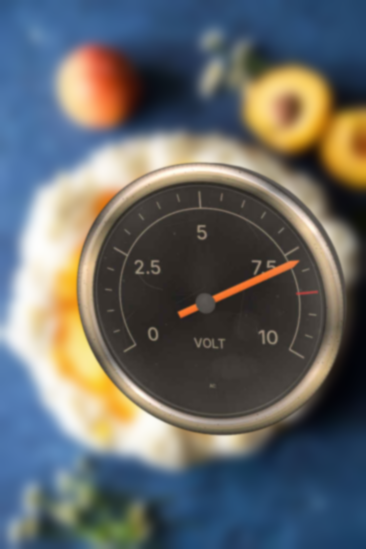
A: 7.75 V
